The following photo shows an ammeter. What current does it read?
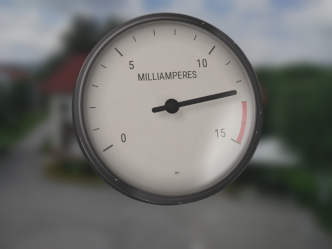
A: 12.5 mA
